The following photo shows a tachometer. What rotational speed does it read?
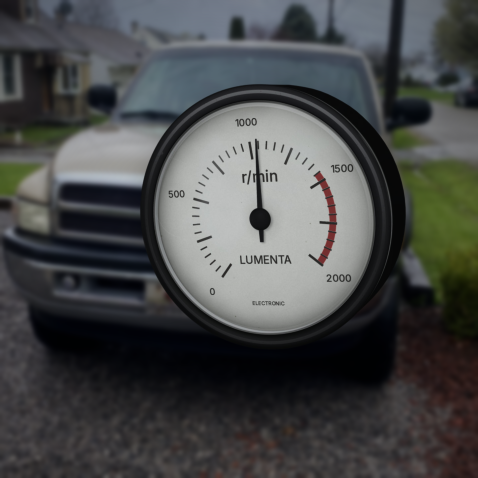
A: 1050 rpm
